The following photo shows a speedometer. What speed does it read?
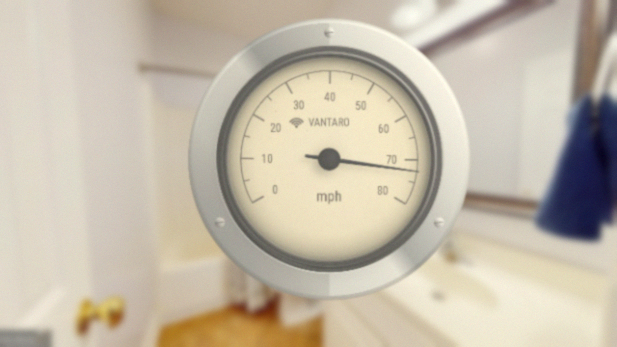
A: 72.5 mph
